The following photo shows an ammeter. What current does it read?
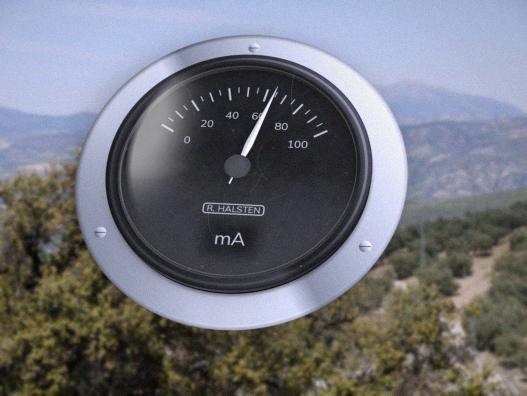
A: 65 mA
